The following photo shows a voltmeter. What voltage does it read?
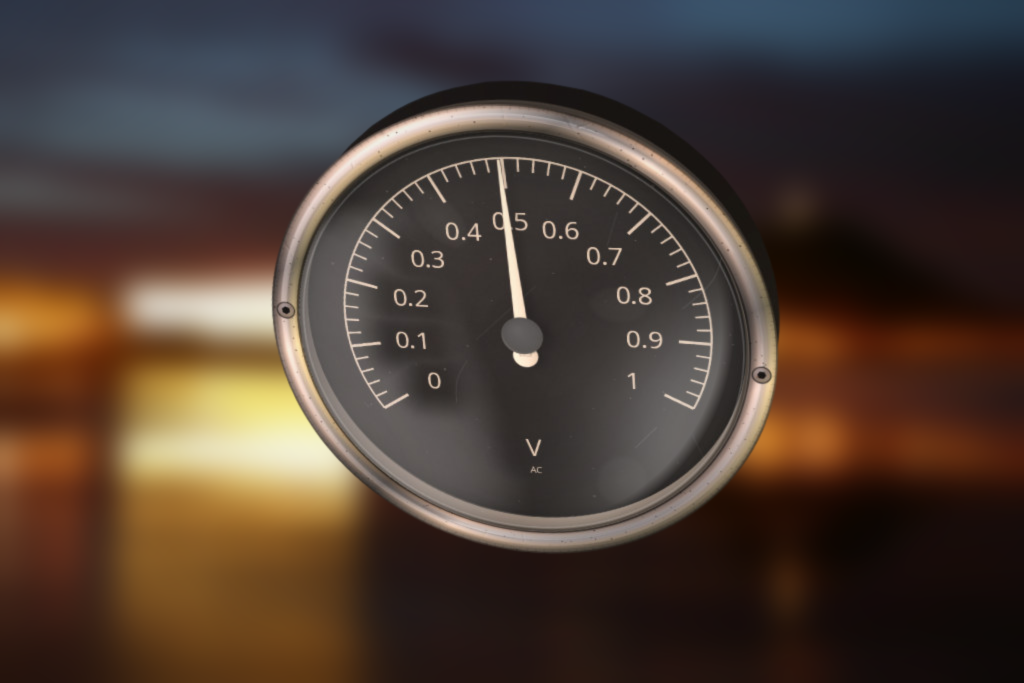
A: 0.5 V
